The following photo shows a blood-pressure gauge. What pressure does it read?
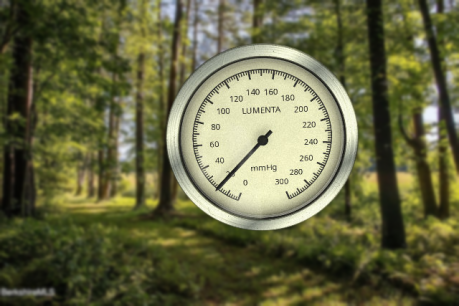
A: 20 mmHg
